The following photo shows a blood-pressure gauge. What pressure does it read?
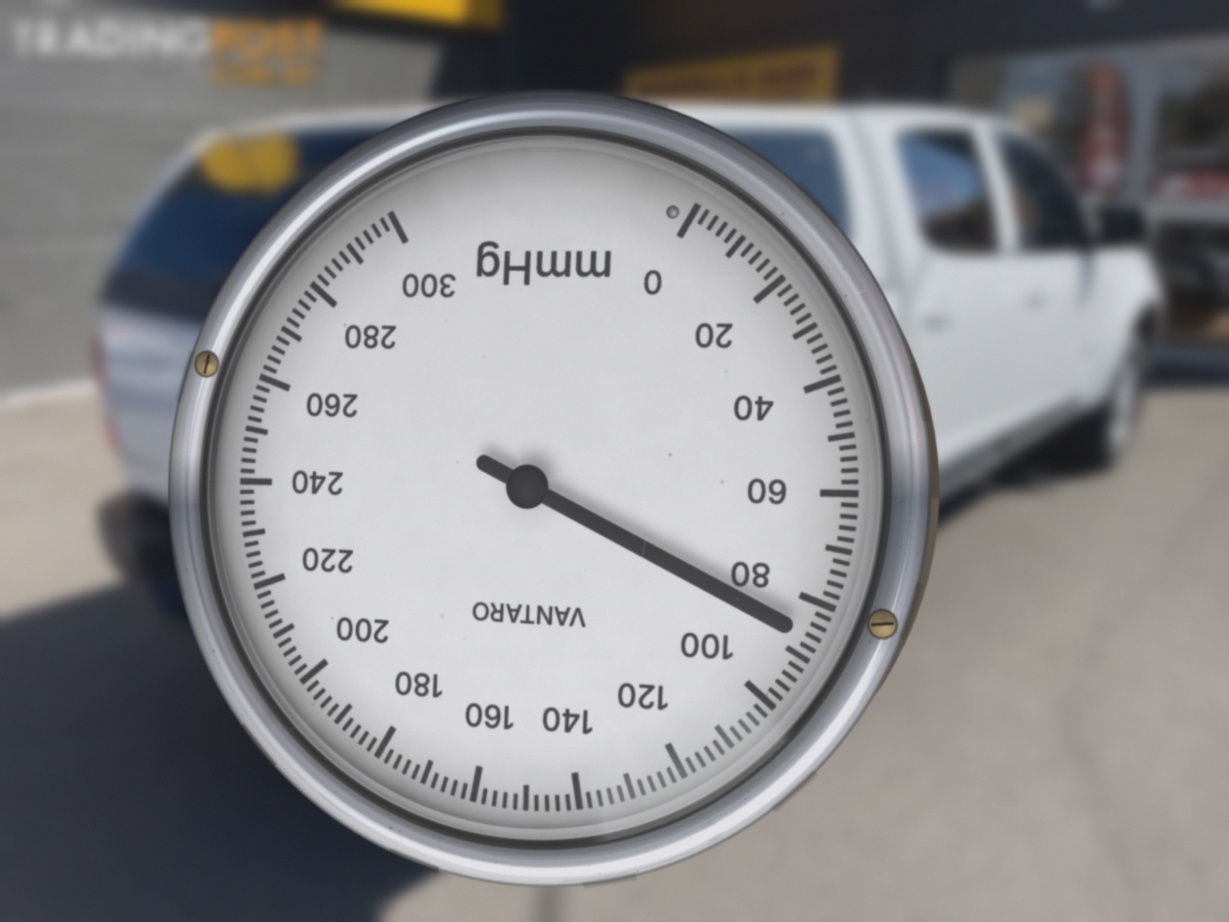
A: 86 mmHg
